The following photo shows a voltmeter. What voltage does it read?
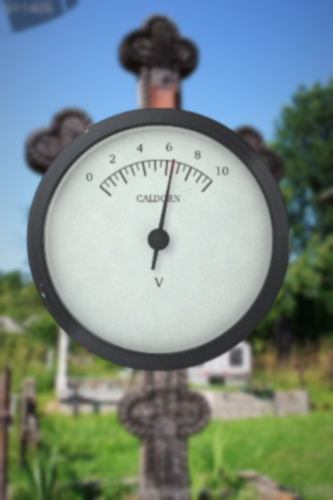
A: 6.5 V
